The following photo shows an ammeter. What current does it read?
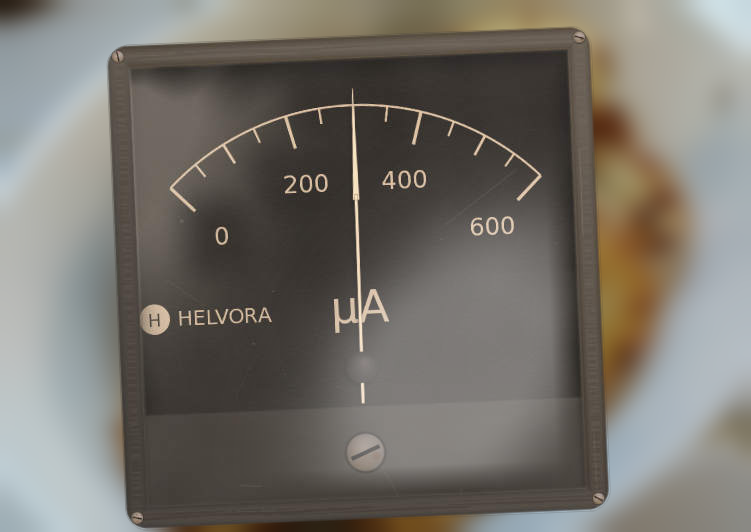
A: 300 µA
